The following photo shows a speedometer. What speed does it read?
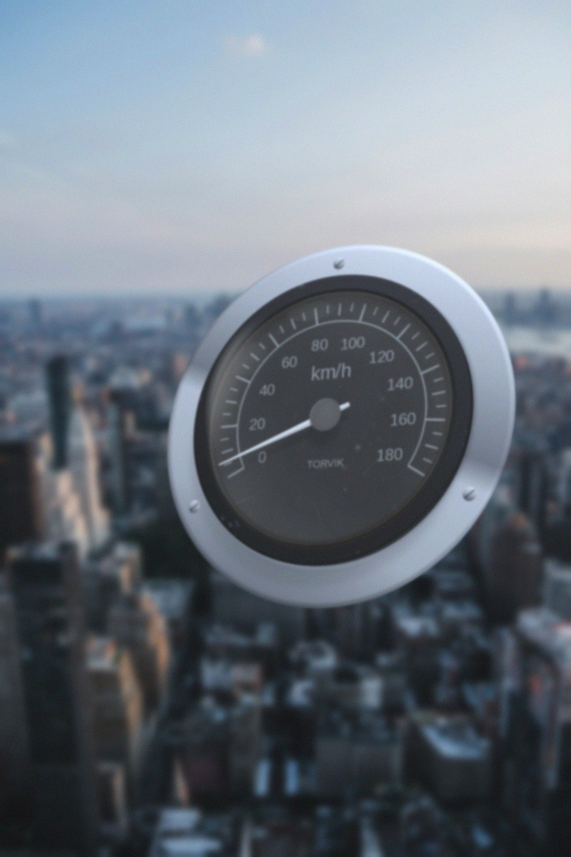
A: 5 km/h
